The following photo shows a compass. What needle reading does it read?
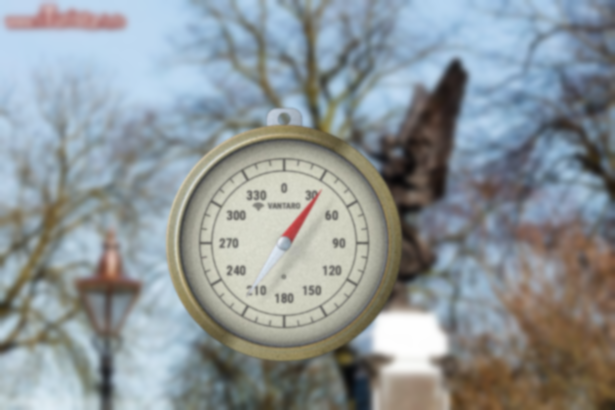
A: 35 °
